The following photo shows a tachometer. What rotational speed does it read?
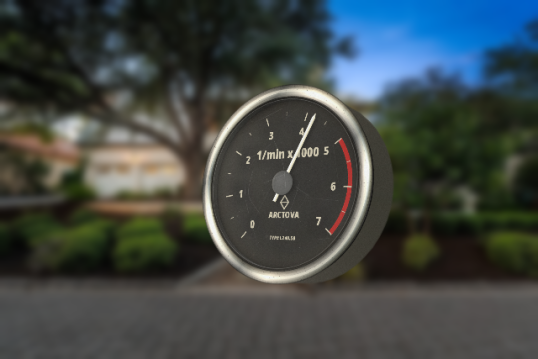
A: 4250 rpm
